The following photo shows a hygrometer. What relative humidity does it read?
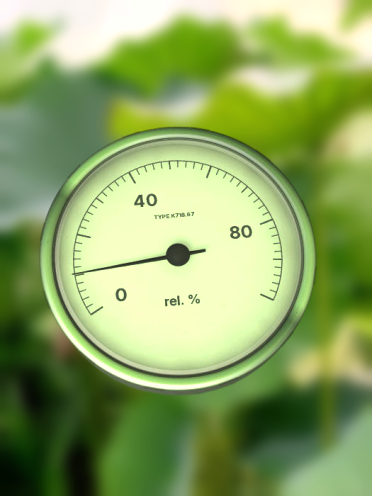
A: 10 %
